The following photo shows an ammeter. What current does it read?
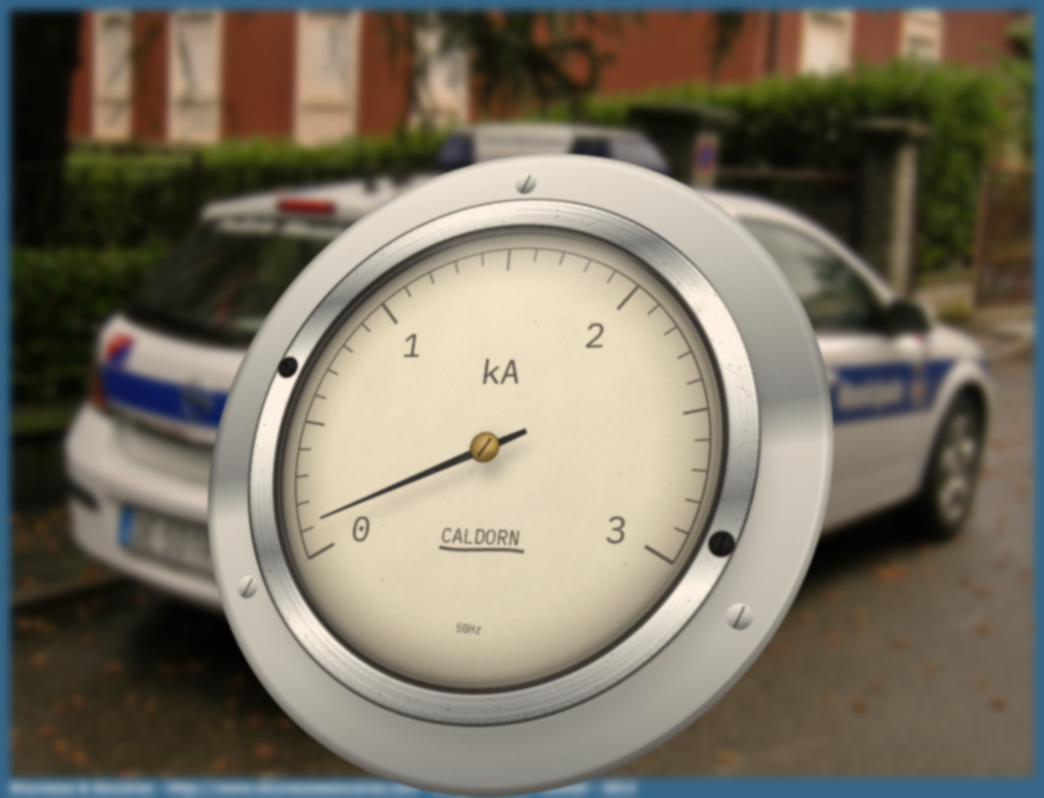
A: 0.1 kA
